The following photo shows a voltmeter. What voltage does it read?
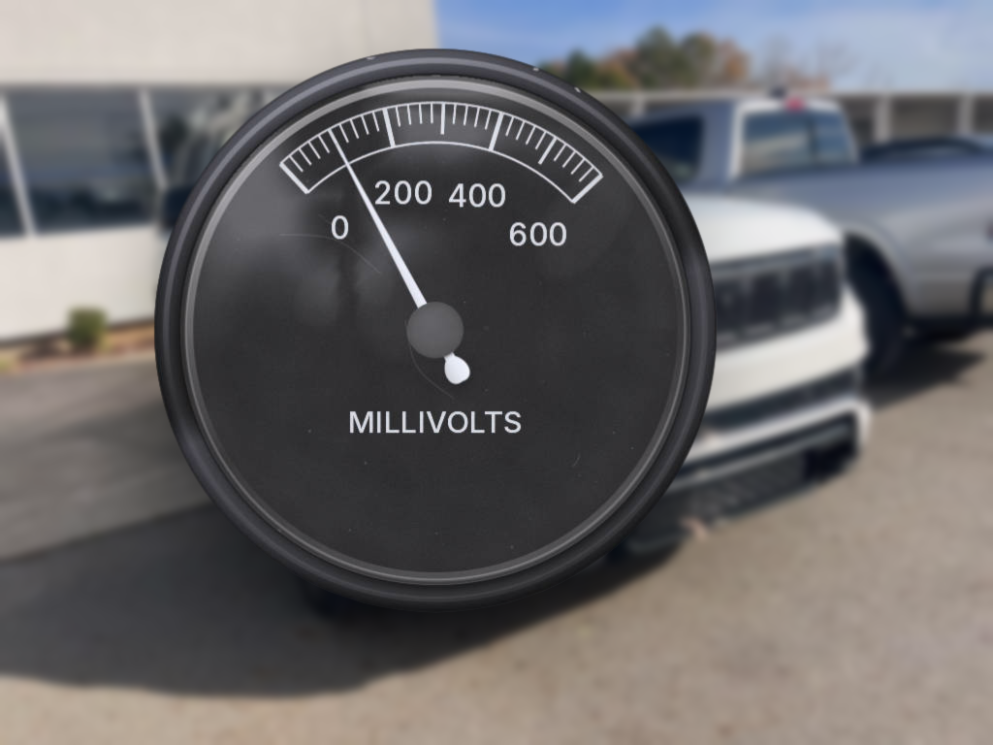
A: 100 mV
